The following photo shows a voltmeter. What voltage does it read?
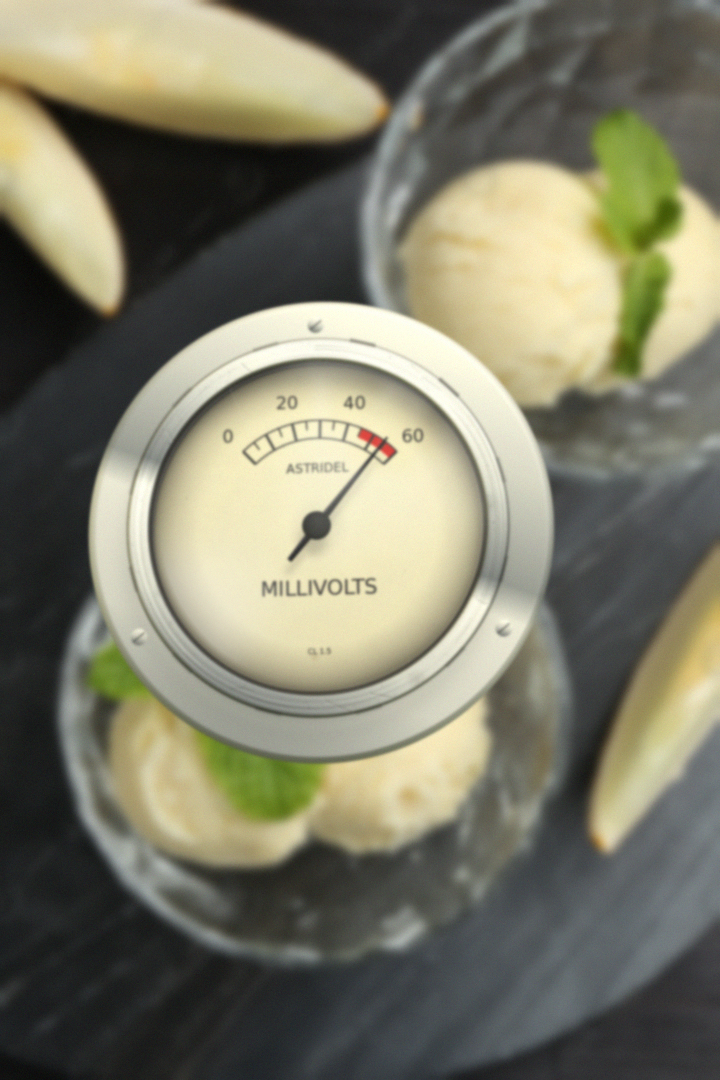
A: 55 mV
